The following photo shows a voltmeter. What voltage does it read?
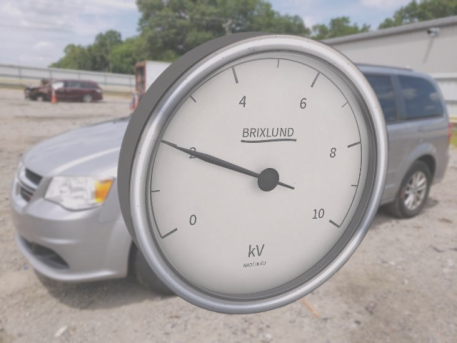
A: 2 kV
